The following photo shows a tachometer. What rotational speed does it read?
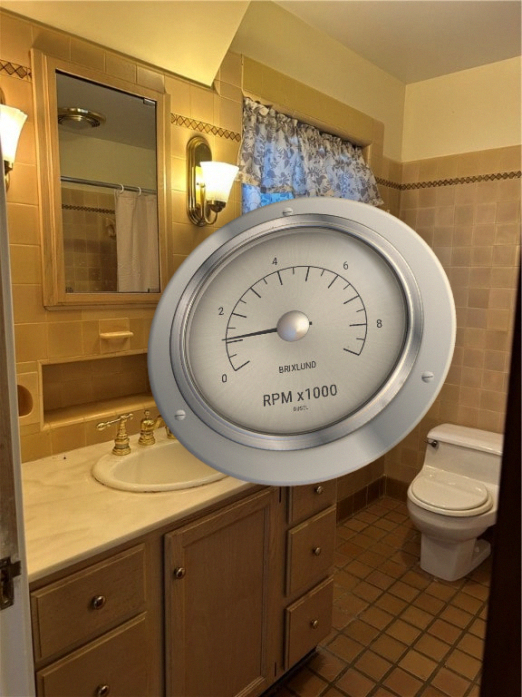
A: 1000 rpm
